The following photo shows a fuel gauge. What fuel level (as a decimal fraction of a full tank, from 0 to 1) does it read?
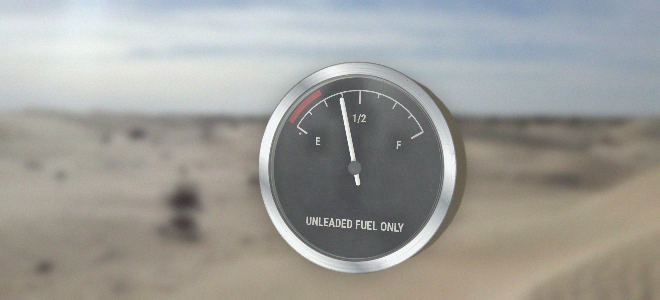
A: 0.375
